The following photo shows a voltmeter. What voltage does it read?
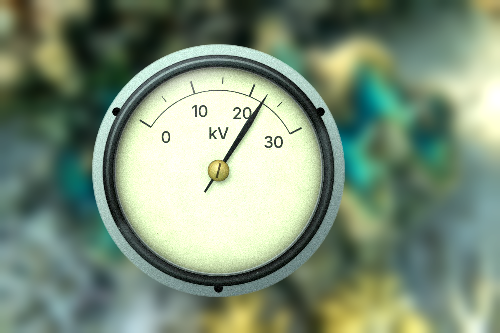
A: 22.5 kV
